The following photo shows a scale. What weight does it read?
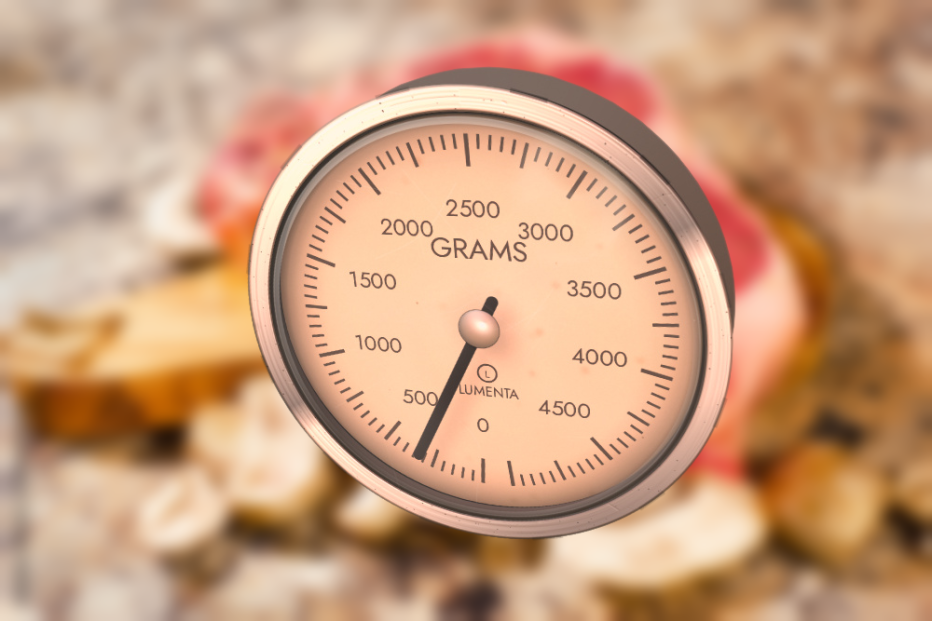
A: 325 g
